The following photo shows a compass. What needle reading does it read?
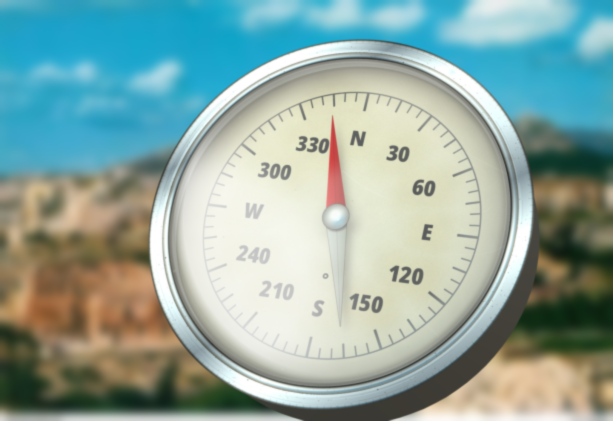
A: 345 °
